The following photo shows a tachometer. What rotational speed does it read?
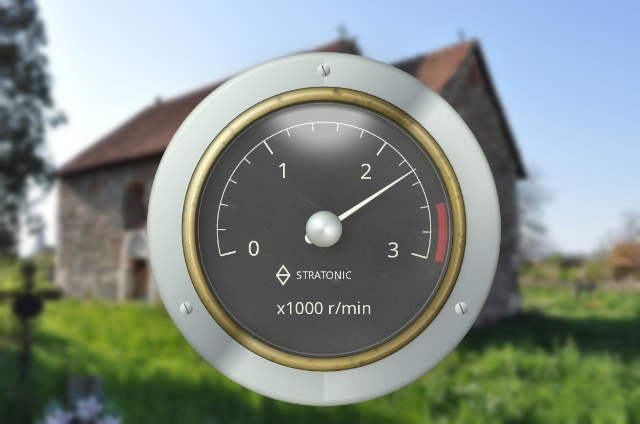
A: 2300 rpm
